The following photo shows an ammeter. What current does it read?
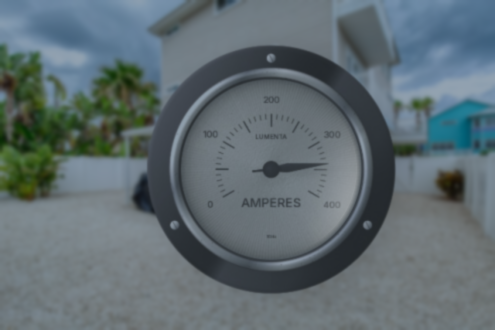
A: 340 A
